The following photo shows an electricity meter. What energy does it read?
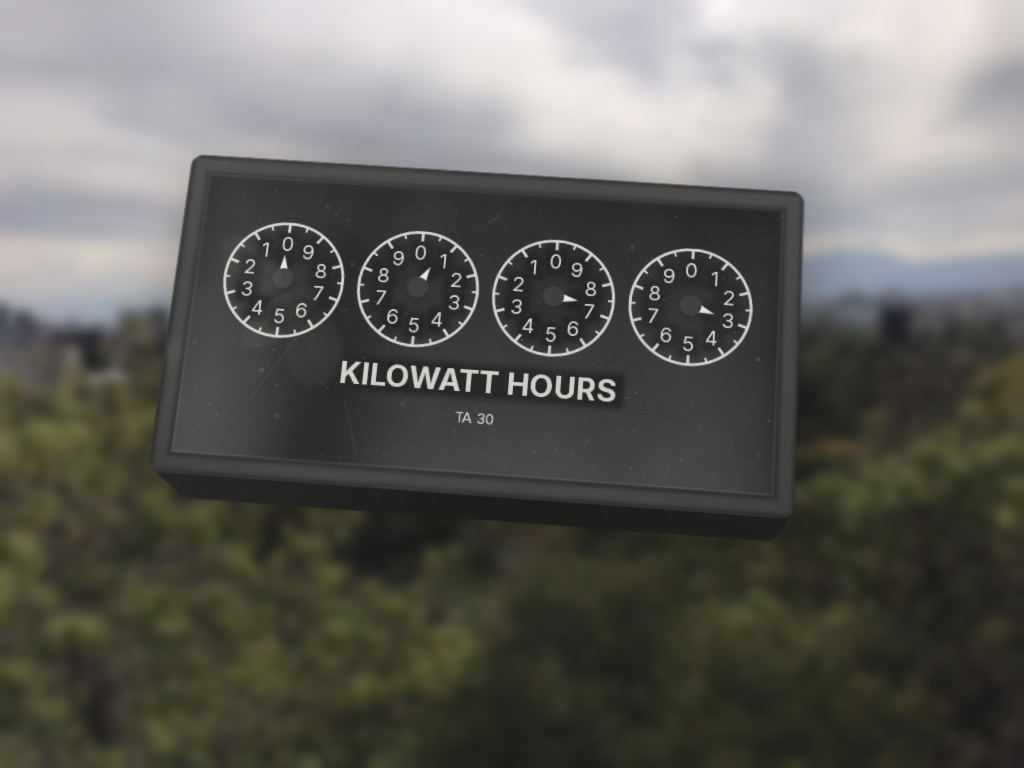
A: 73 kWh
